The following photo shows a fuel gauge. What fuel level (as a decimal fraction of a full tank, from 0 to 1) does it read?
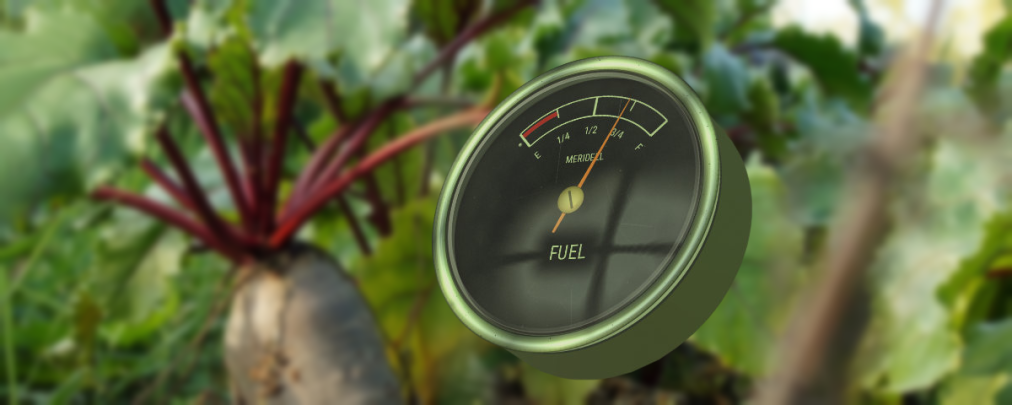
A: 0.75
